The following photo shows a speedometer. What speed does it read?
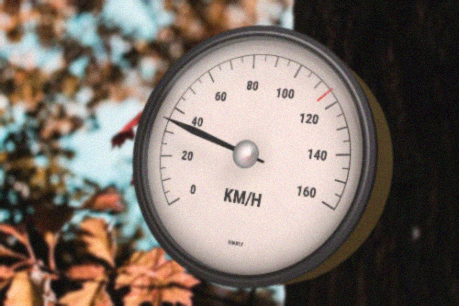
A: 35 km/h
